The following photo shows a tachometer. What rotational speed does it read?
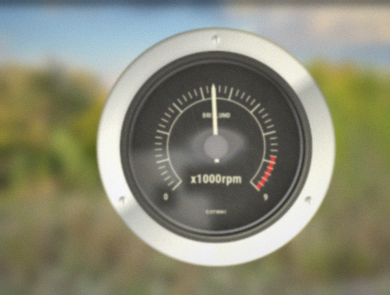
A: 4400 rpm
